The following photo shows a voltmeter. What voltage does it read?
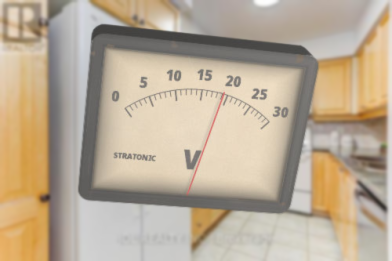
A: 19 V
